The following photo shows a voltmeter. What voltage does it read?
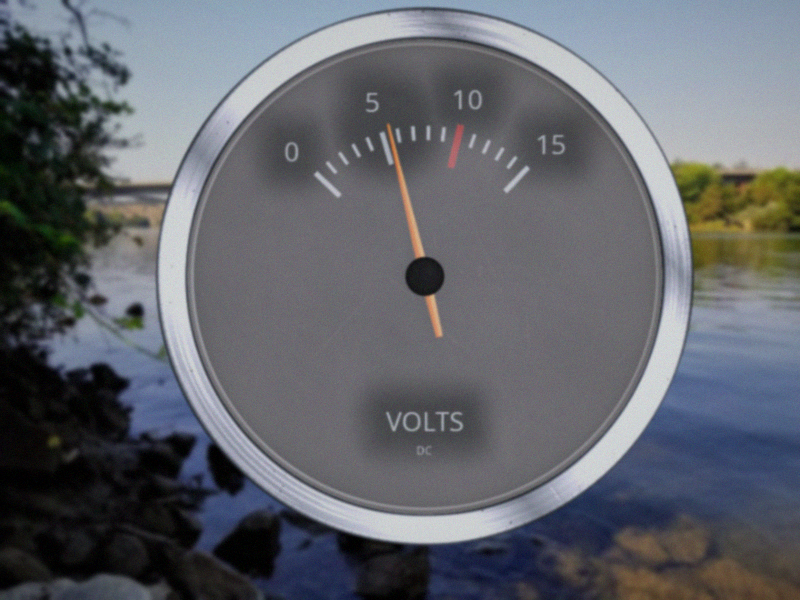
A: 5.5 V
